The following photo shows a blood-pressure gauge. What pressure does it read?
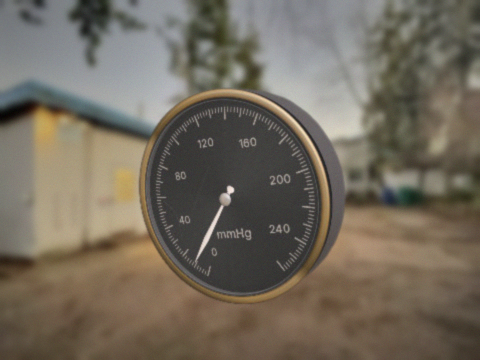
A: 10 mmHg
